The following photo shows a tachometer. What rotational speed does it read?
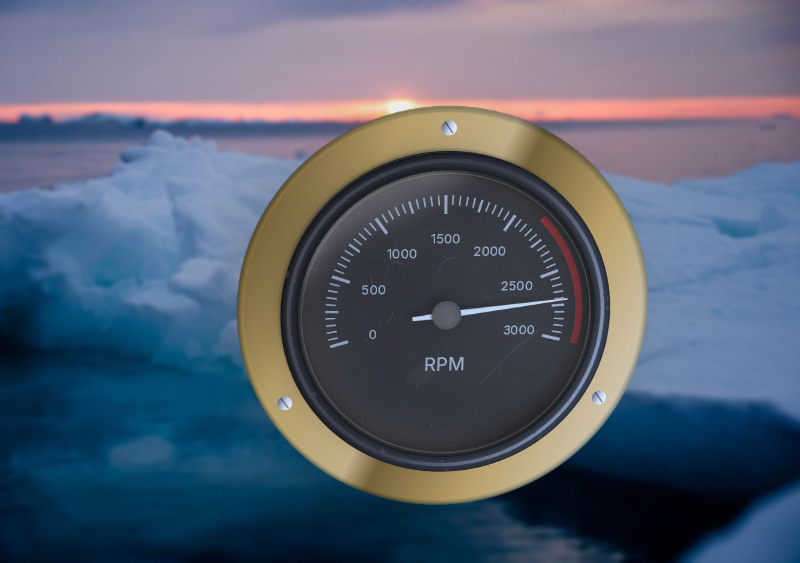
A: 2700 rpm
